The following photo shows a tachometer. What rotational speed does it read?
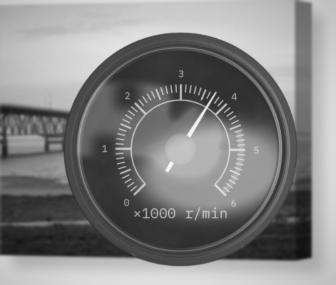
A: 3700 rpm
